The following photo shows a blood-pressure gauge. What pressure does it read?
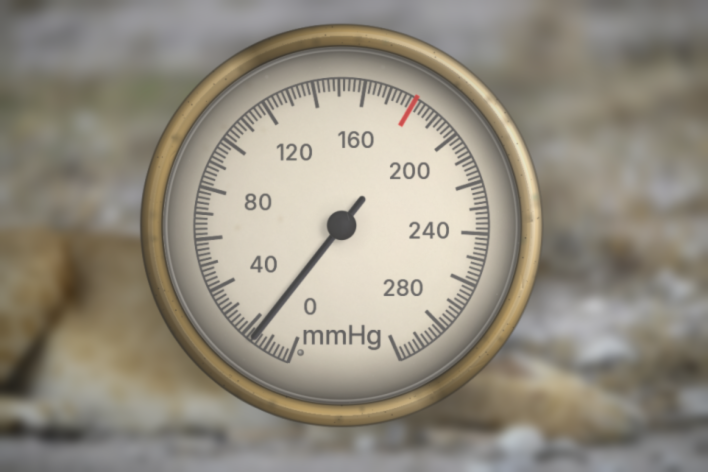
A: 16 mmHg
